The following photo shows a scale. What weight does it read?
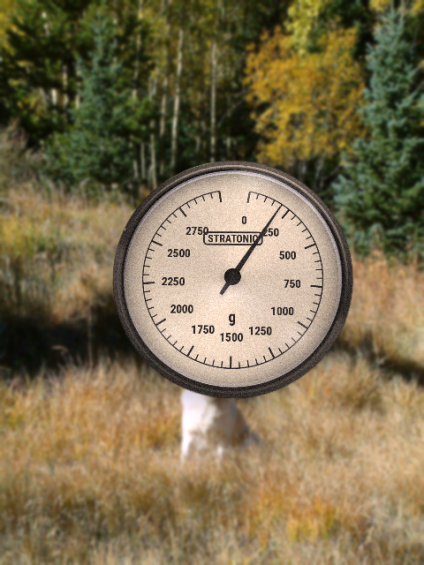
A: 200 g
